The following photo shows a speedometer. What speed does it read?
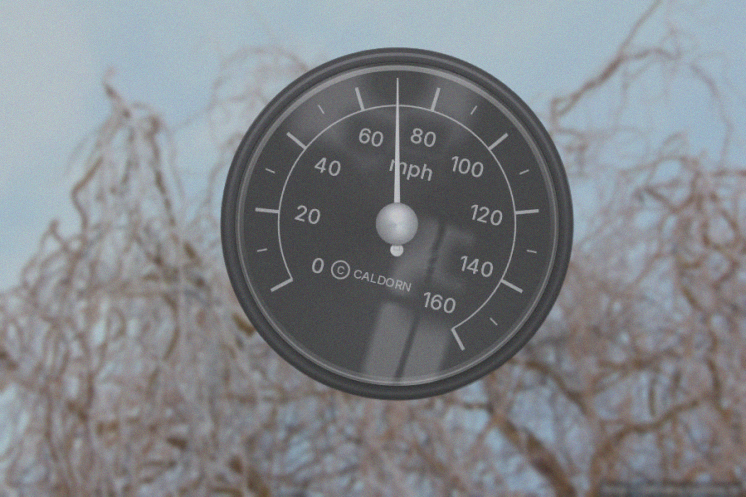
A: 70 mph
